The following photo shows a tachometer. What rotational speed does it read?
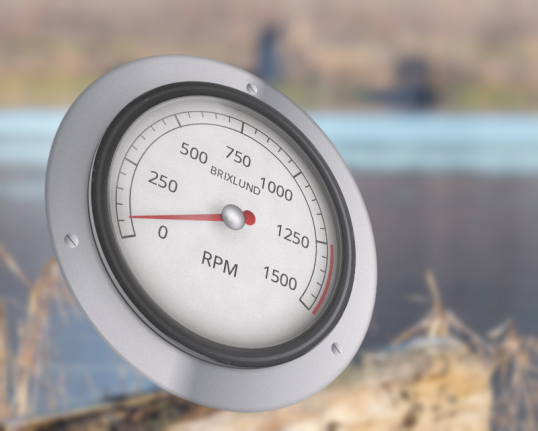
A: 50 rpm
